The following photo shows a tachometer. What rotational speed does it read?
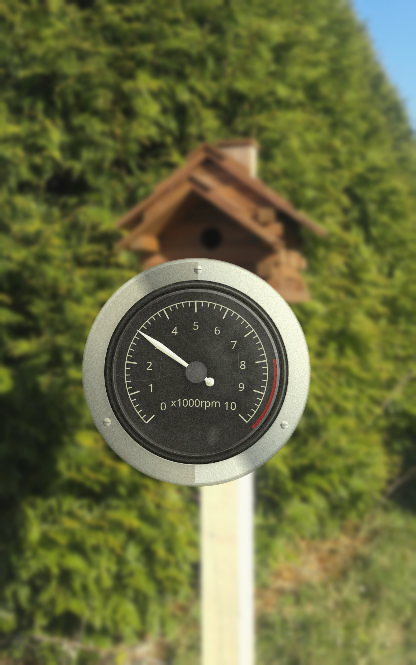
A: 3000 rpm
